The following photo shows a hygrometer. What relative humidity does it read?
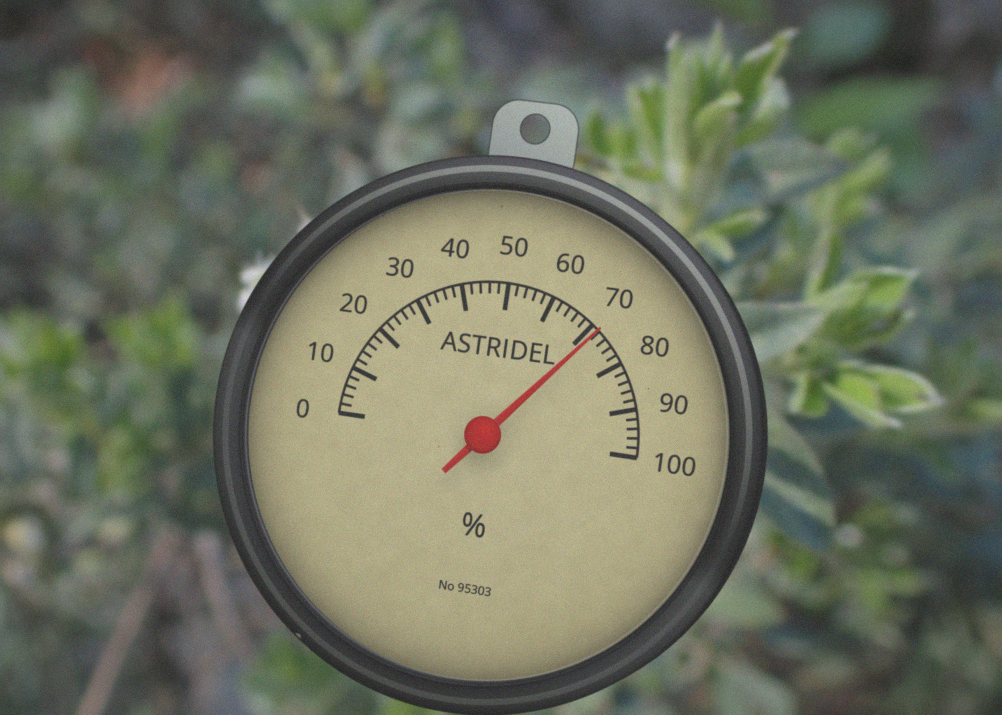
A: 72 %
